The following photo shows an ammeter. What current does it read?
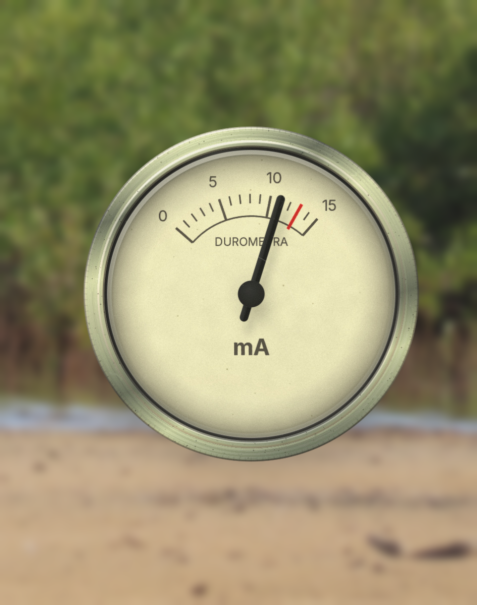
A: 11 mA
